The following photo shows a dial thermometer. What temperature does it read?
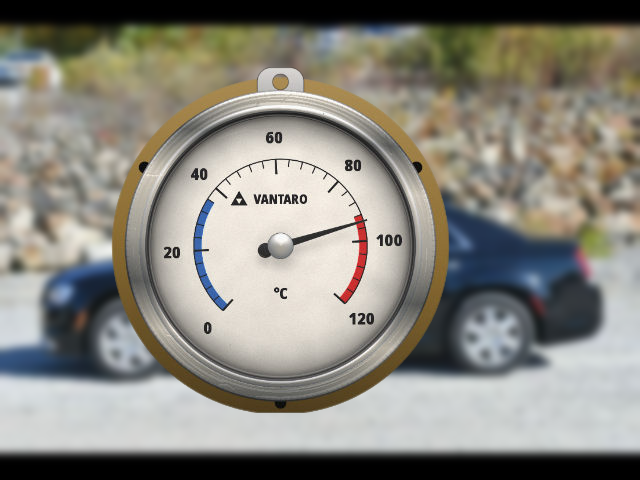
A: 94 °C
